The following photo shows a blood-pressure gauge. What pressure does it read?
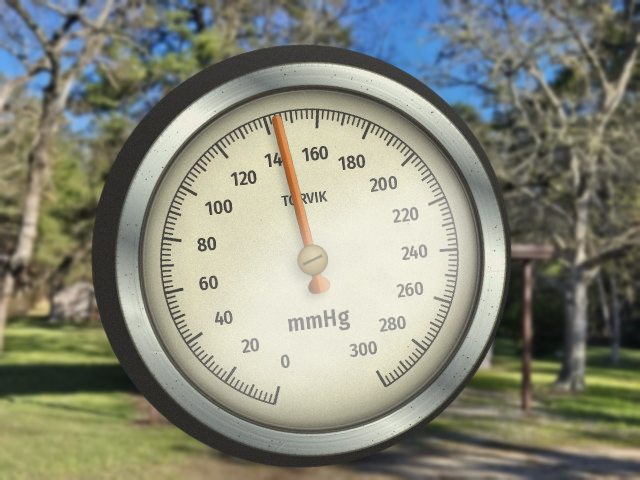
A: 144 mmHg
